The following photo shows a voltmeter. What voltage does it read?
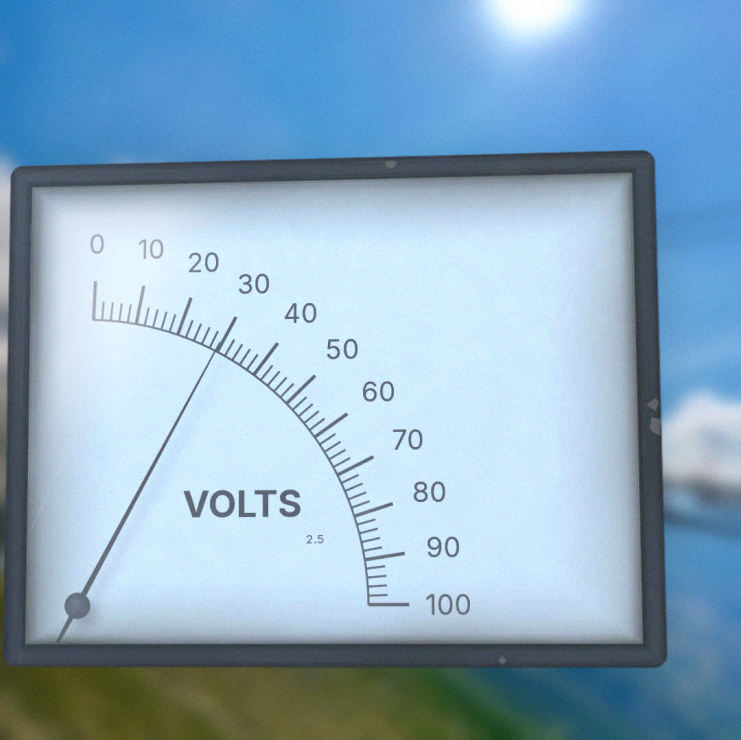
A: 30 V
